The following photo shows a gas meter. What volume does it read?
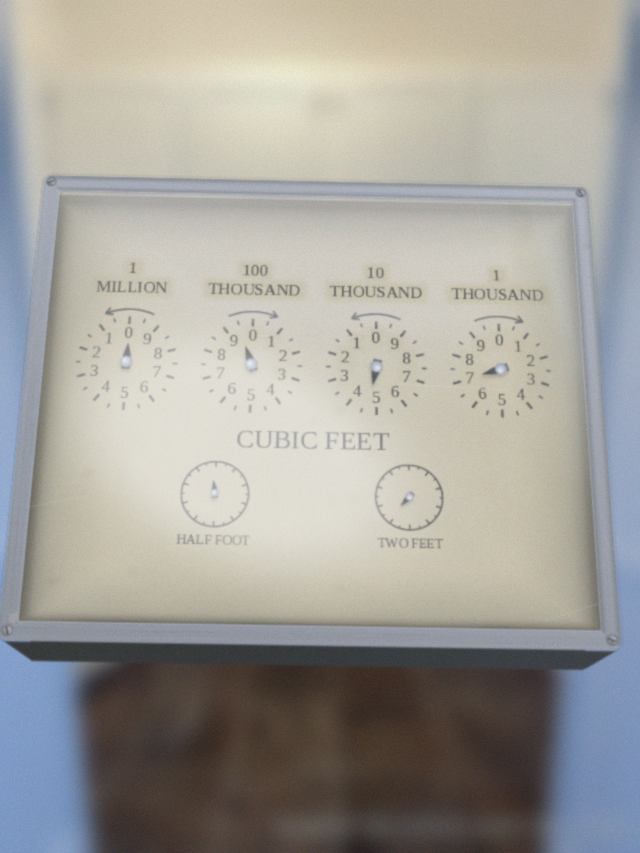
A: 994700 ft³
